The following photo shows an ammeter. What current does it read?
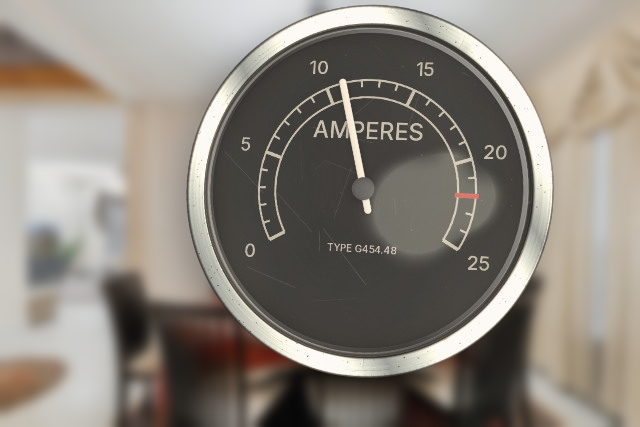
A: 11 A
